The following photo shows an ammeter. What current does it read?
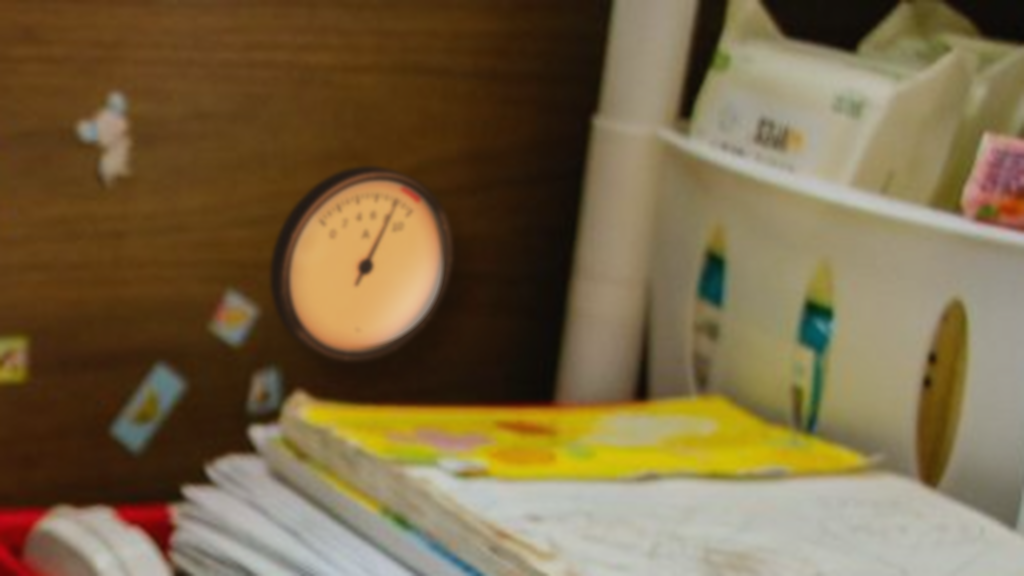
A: 8 A
